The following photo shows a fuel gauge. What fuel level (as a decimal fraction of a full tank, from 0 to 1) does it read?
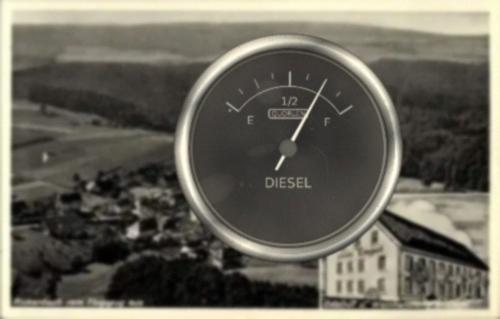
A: 0.75
